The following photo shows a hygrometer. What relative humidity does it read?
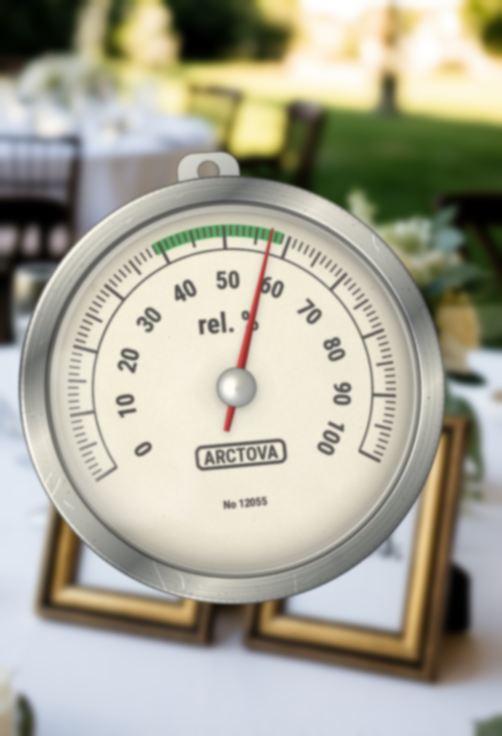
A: 57 %
